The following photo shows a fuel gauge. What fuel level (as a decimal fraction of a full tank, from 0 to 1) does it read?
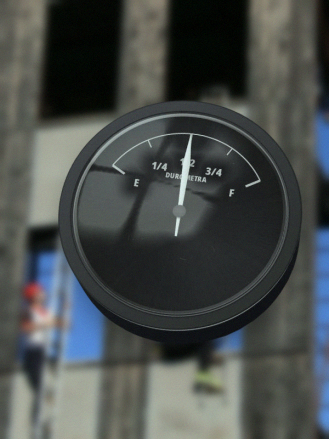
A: 0.5
